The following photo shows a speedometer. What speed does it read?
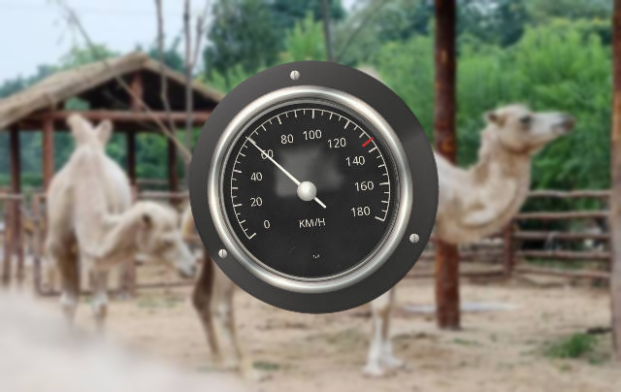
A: 60 km/h
